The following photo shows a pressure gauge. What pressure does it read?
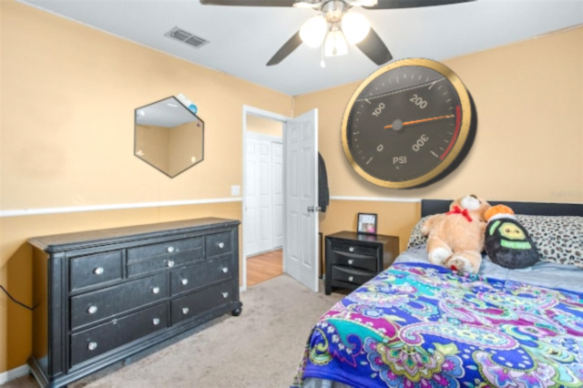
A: 250 psi
